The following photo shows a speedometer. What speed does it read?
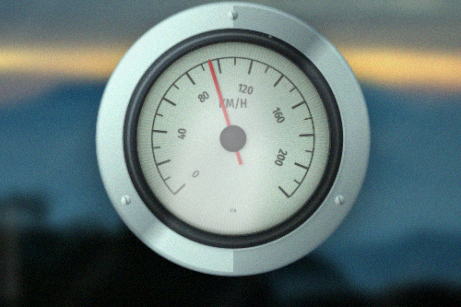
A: 95 km/h
